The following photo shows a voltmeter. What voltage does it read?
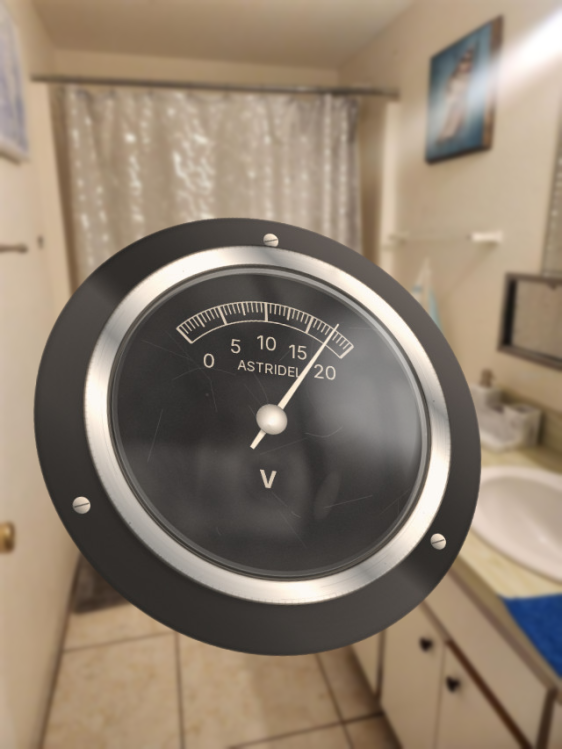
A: 17.5 V
